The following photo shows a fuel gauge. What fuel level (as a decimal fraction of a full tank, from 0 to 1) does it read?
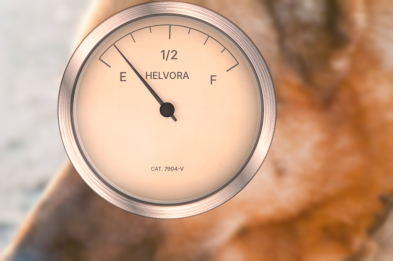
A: 0.125
